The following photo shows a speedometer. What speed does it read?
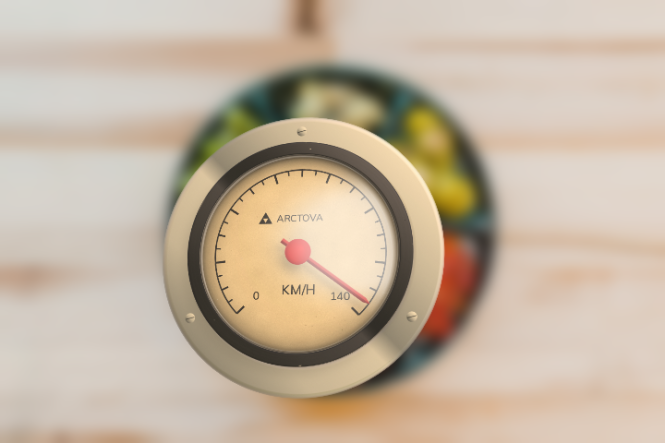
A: 135 km/h
